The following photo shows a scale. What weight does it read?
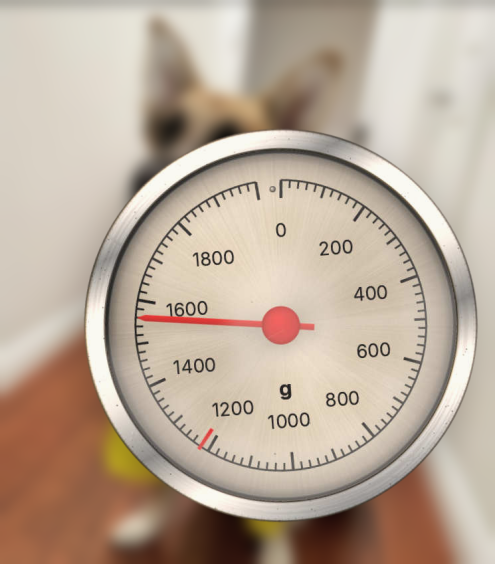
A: 1560 g
